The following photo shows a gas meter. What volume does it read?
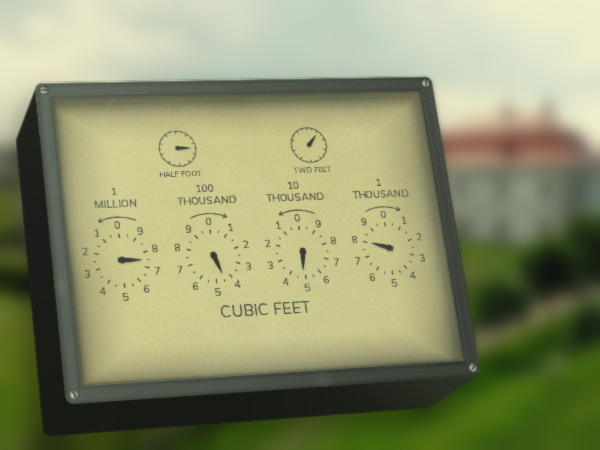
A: 744800 ft³
